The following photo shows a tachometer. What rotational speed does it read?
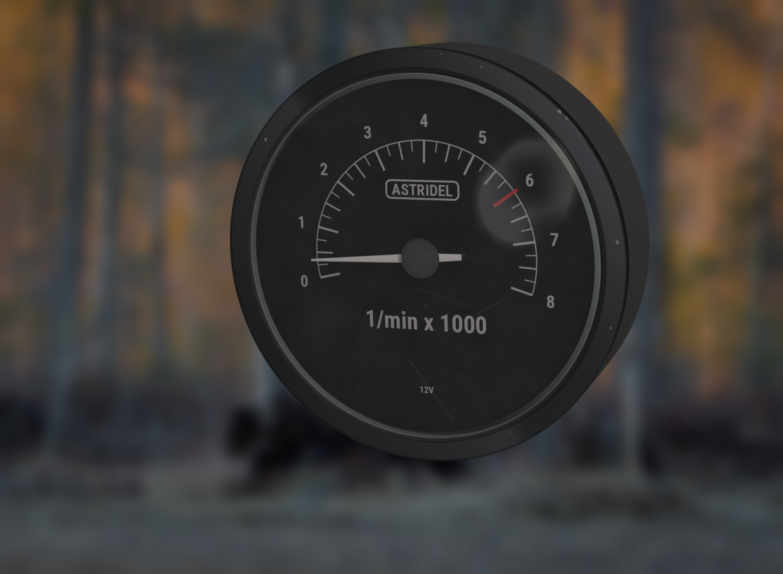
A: 375 rpm
